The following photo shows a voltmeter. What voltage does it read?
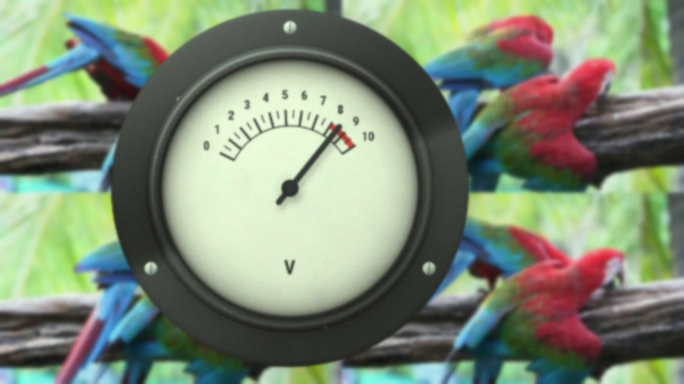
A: 8.5 V
